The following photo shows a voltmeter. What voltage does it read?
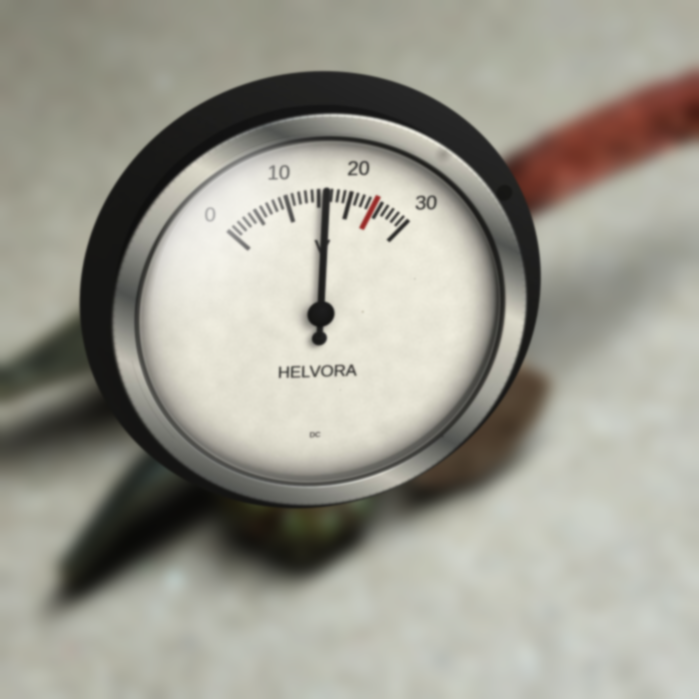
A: 16 V
